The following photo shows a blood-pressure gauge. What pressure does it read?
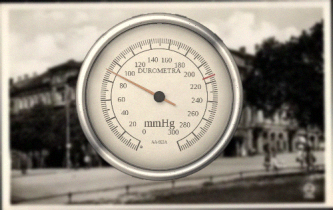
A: 90 mmHg
